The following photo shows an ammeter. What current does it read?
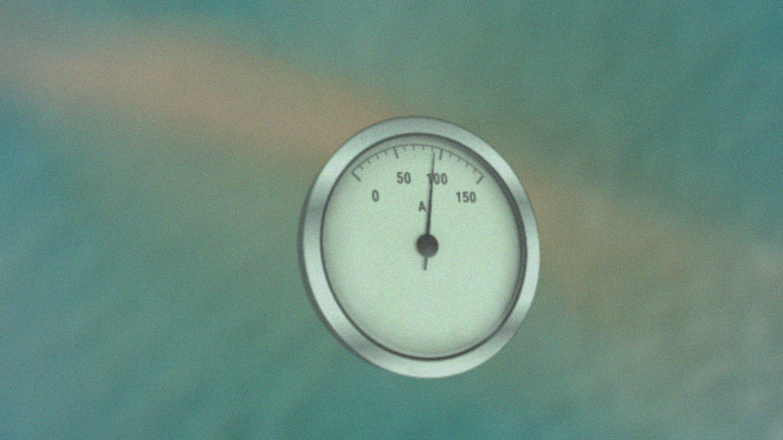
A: 90 A
